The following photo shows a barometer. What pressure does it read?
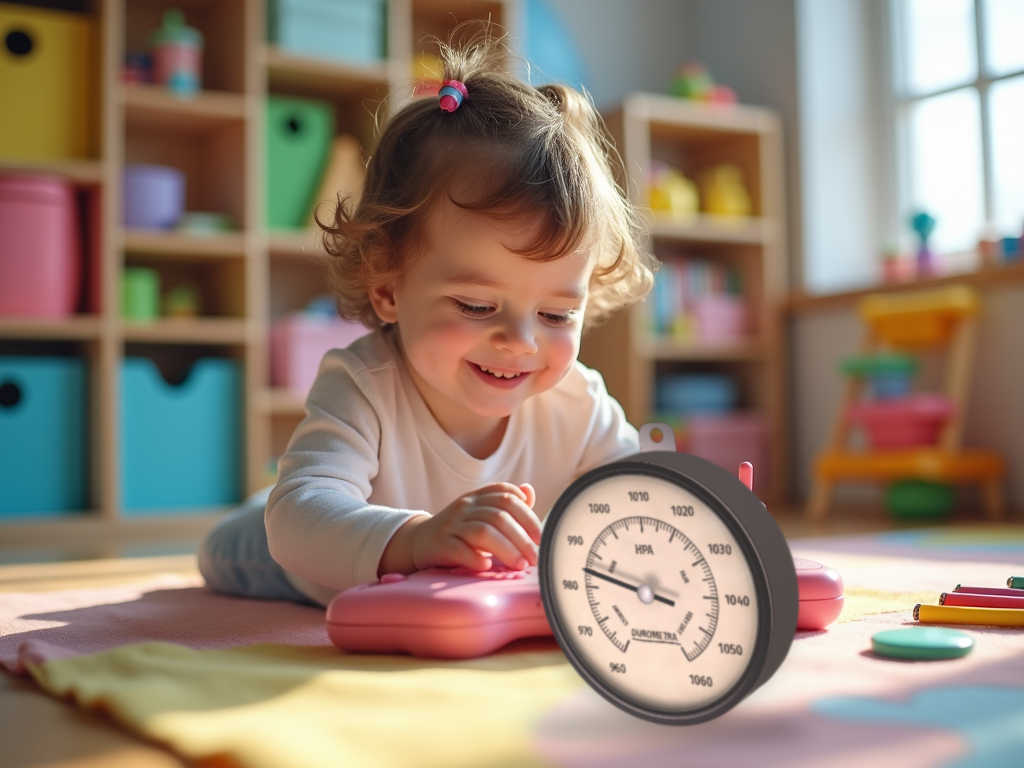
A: 985 hPa
